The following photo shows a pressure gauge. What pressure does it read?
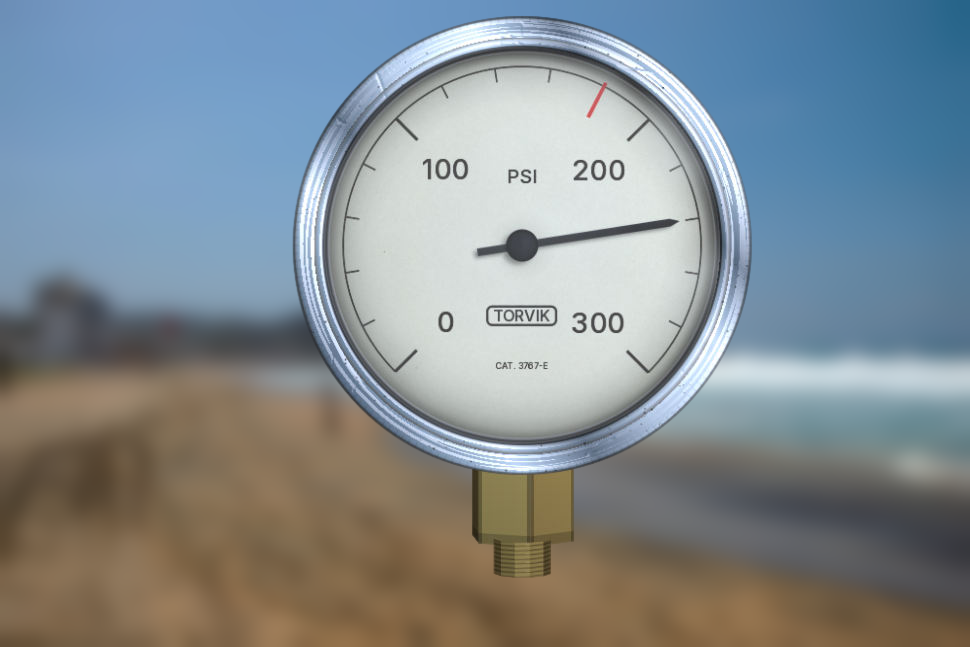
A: 240 psi
